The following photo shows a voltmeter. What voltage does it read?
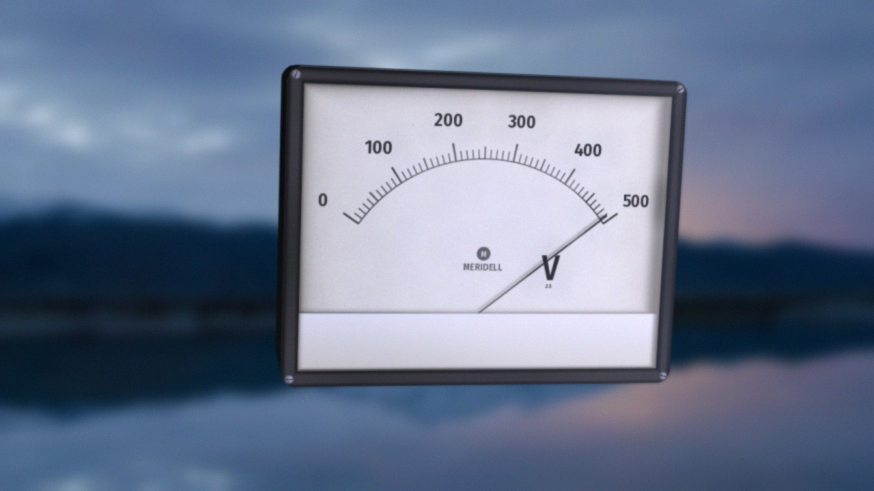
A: 490 V
